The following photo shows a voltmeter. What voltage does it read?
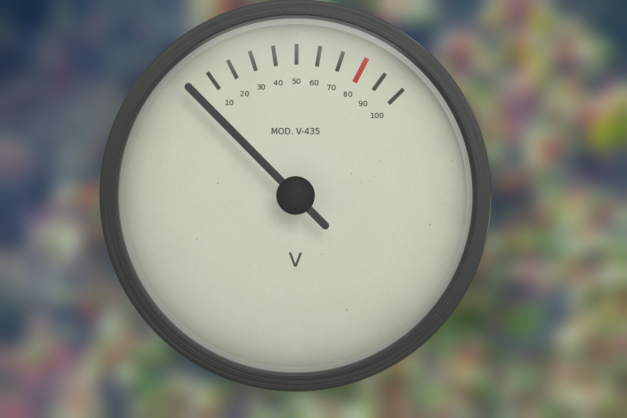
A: 0 V
